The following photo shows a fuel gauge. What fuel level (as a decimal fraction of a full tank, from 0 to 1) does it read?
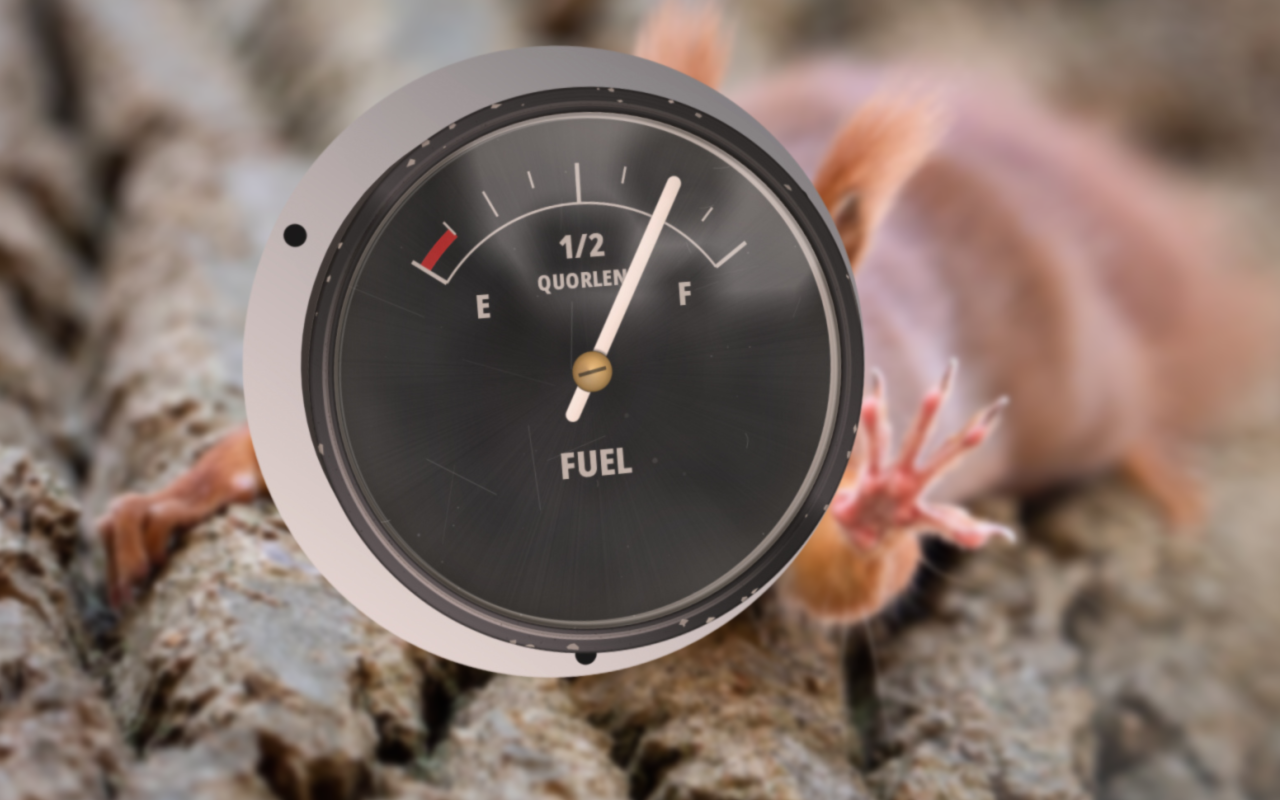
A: 0.75
